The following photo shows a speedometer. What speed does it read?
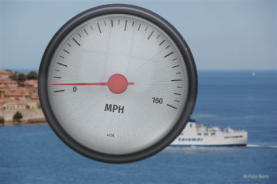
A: 5 mph
